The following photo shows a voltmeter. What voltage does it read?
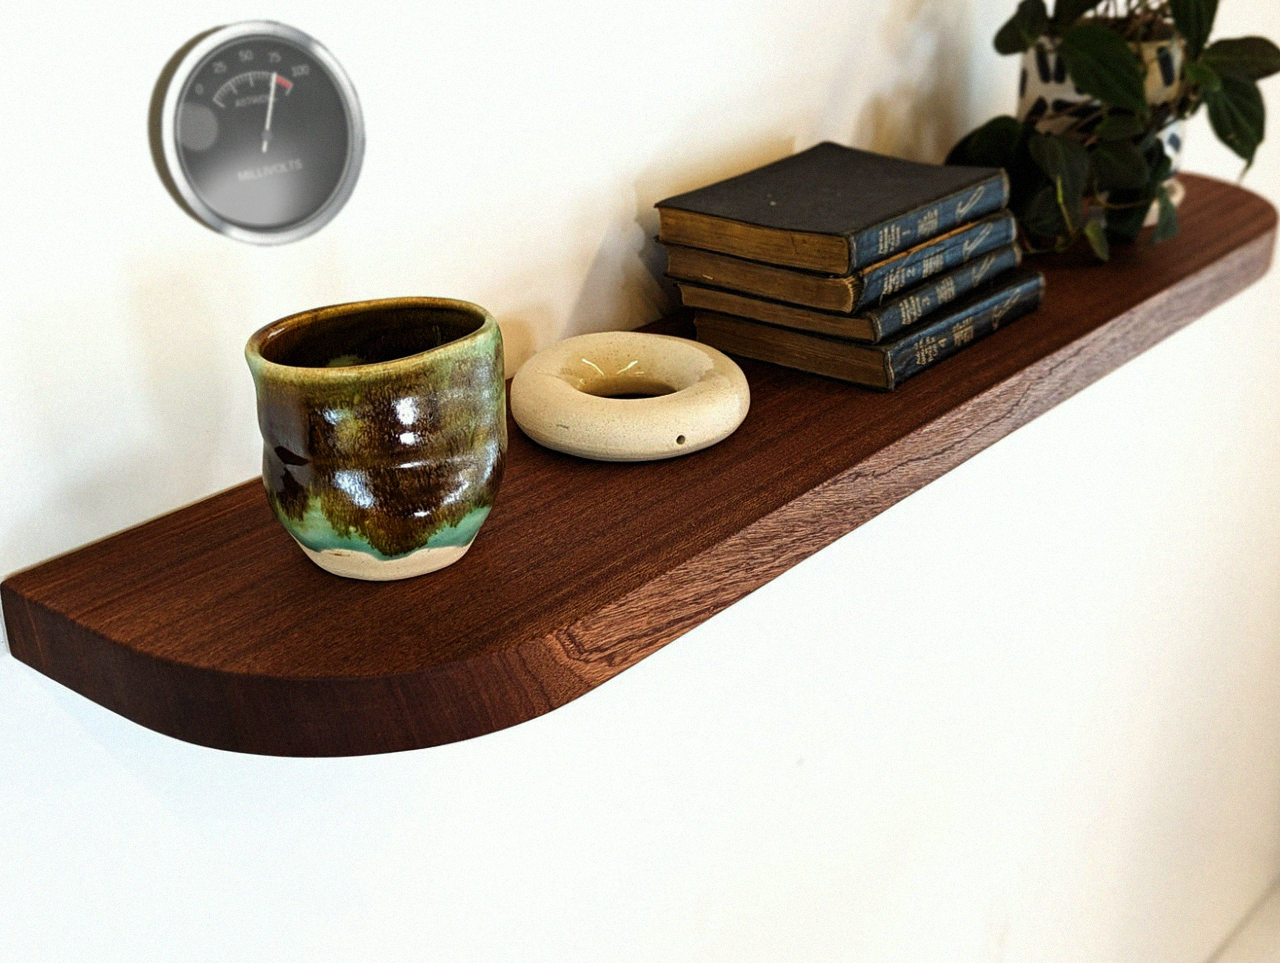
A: 75 mV
